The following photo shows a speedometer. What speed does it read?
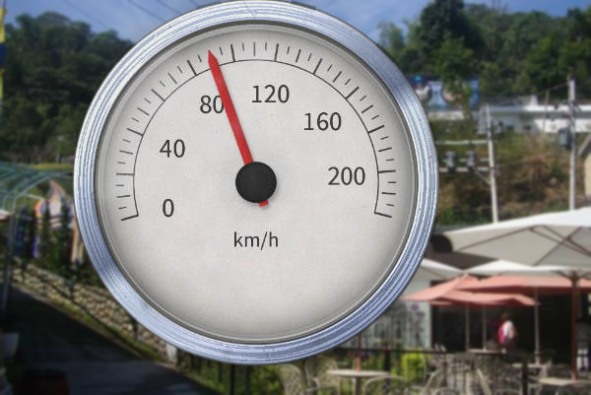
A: 90 km/h
